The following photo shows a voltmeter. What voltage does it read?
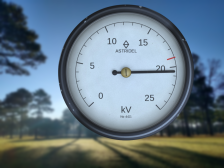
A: 20.5 kV
